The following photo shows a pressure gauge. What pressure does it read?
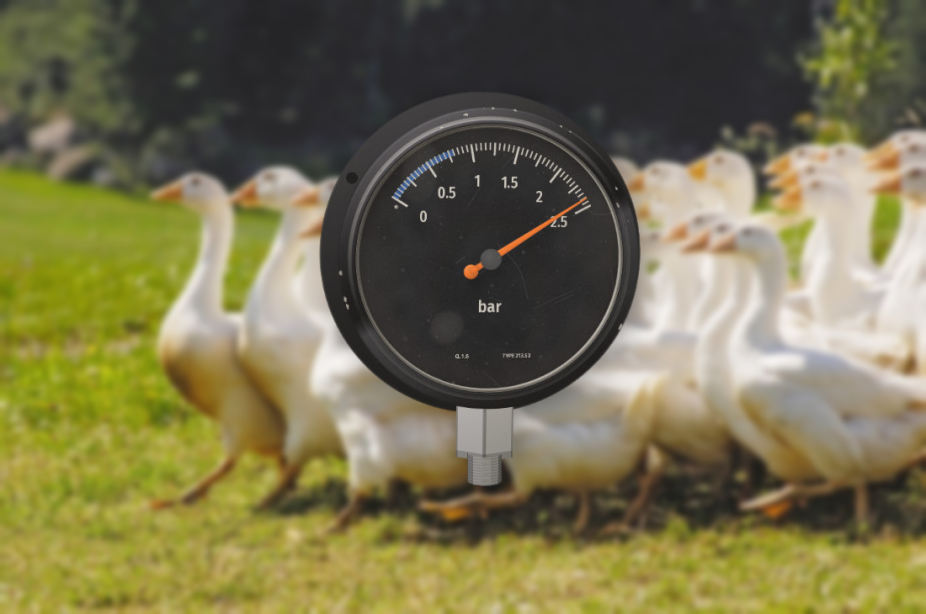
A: 2.4 bar
